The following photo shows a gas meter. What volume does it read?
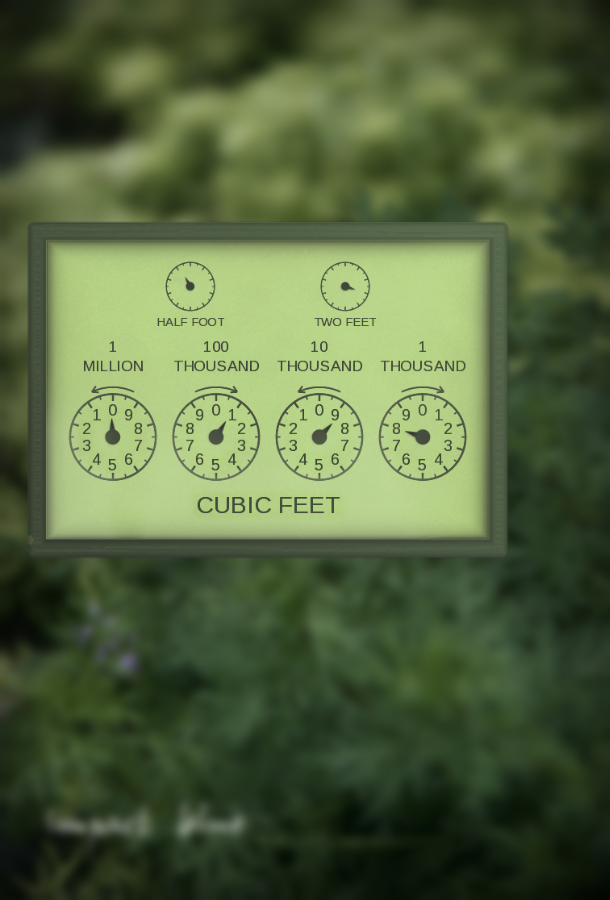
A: 8800 ft³
